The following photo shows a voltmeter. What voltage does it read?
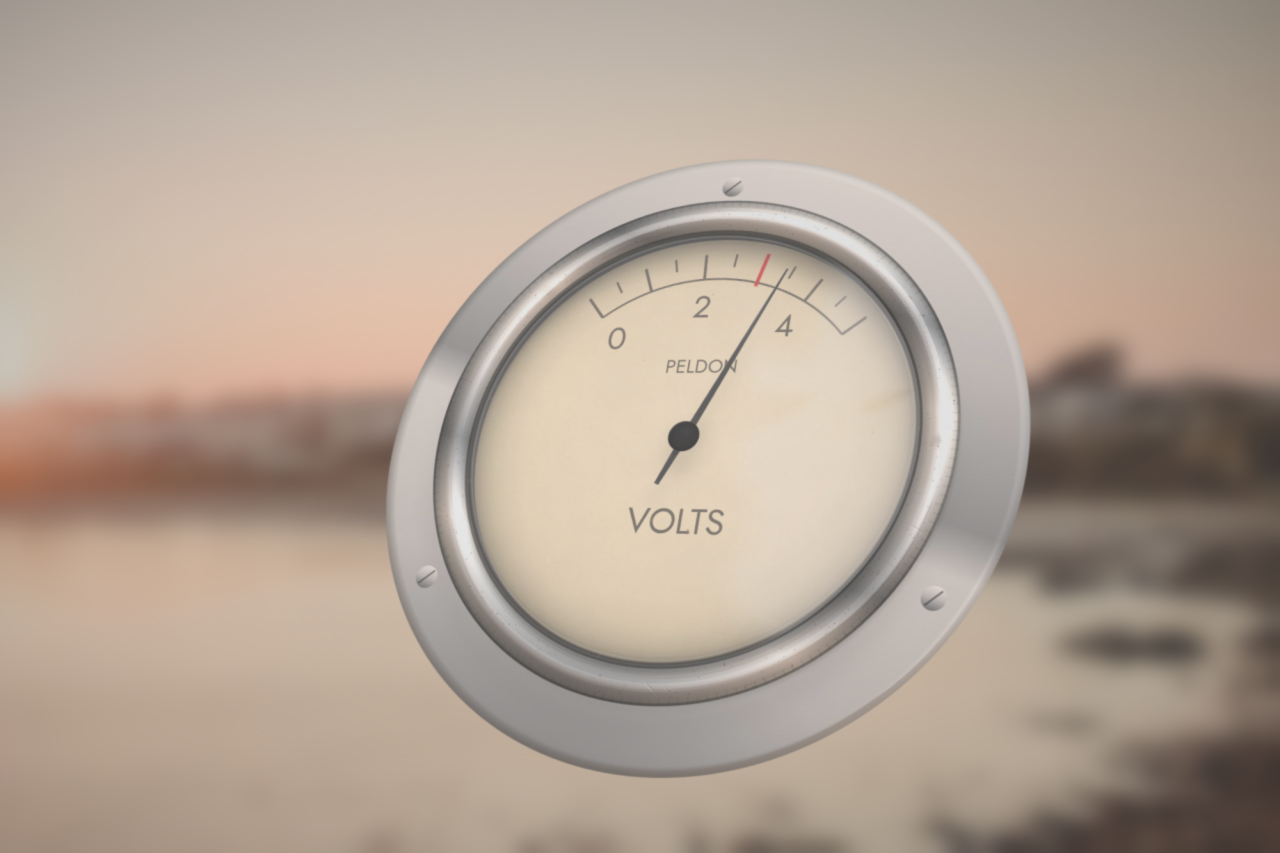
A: 3.5 V
